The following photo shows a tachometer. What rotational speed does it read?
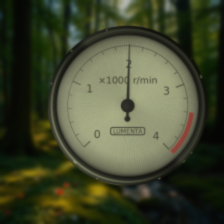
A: 2000 rpm
